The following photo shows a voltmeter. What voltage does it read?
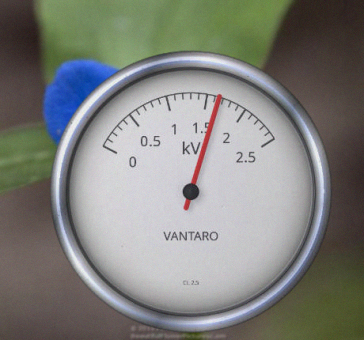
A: 1.65 kV
